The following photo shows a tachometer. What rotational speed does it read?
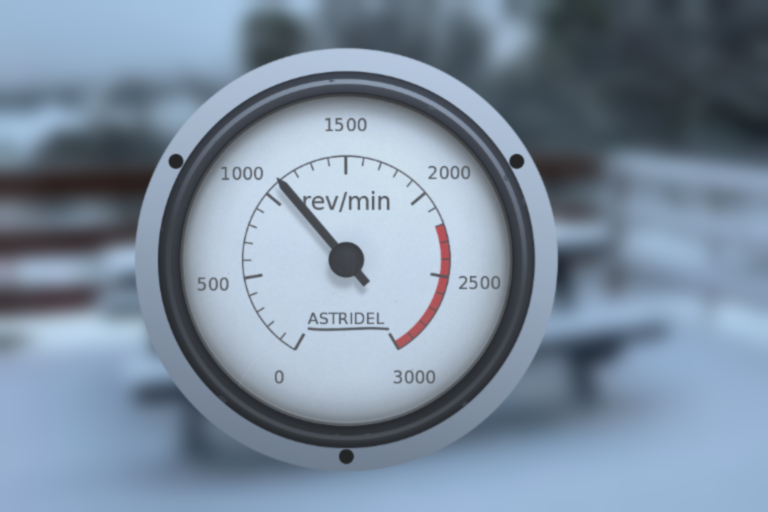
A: 1100 rpm
